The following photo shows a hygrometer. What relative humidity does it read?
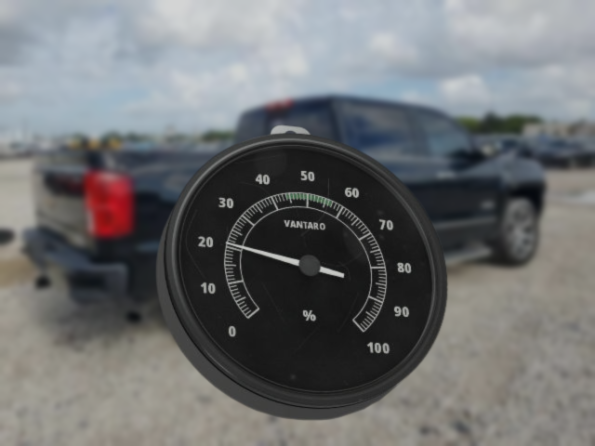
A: 20 %
